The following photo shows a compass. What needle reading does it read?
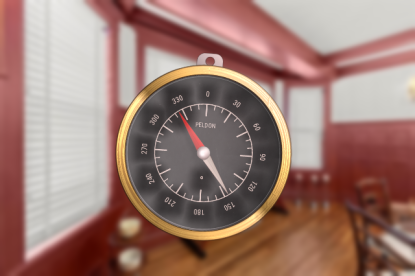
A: 325 °
